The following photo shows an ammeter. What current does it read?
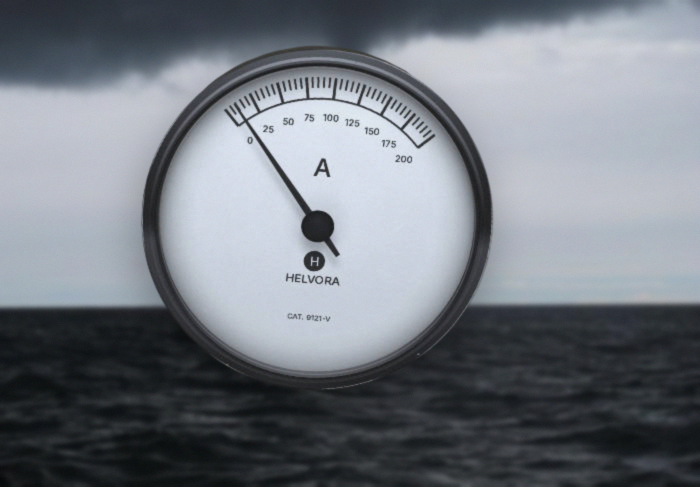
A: 10 A
